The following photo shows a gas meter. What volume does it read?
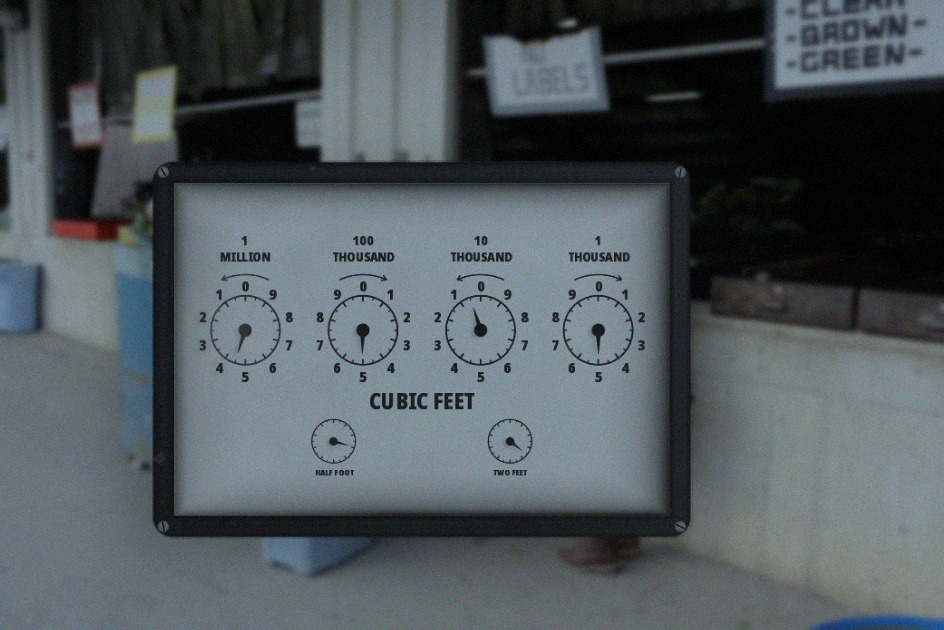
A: 450500 ft³
